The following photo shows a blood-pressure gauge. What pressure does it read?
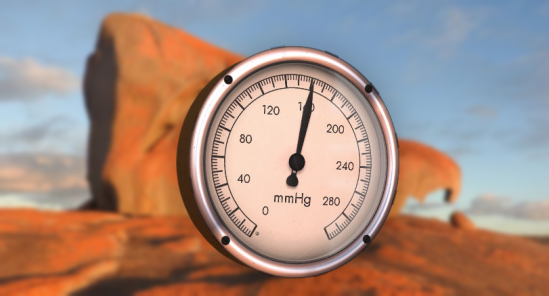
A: 160 mmHg
